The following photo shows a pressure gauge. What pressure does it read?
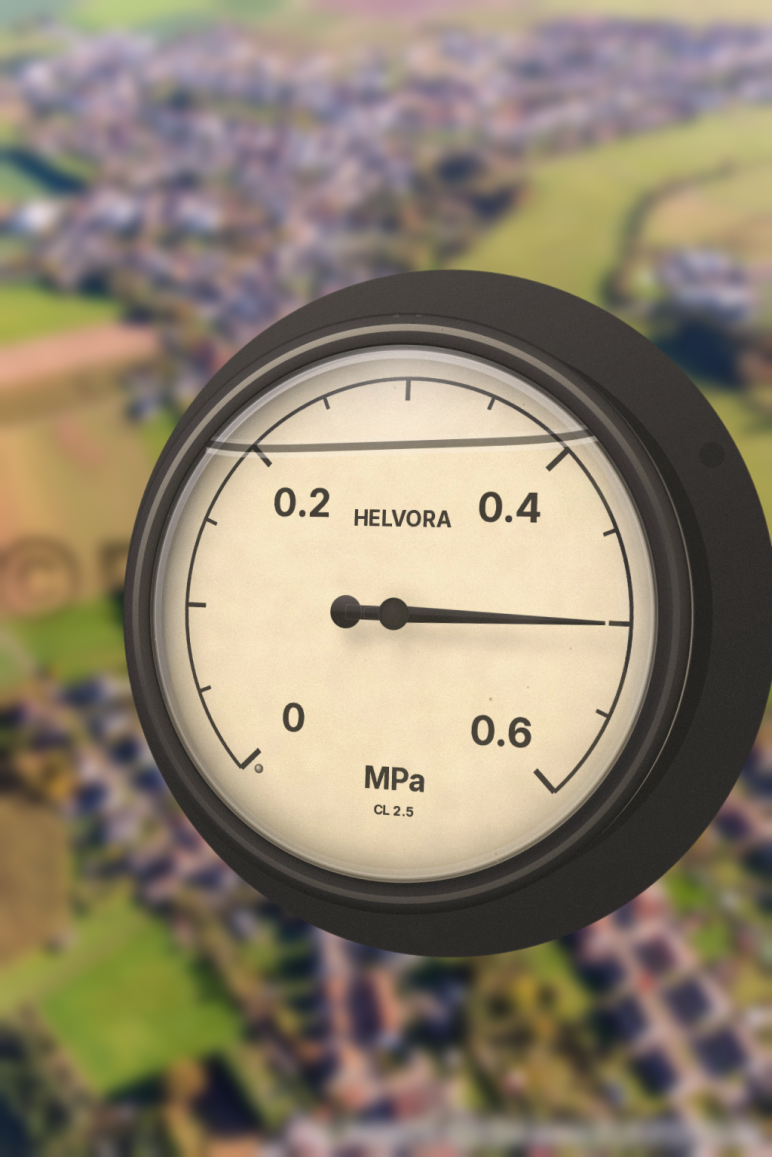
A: 0.5 MPa
